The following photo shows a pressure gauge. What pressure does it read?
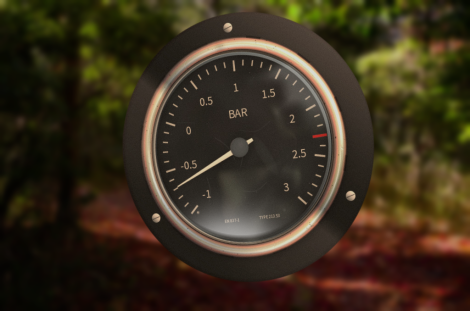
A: -0.7 bar
